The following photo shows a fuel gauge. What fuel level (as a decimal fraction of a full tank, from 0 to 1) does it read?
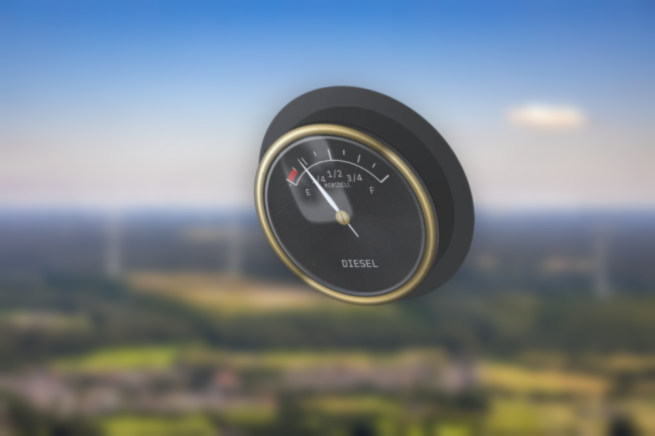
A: 0.25
